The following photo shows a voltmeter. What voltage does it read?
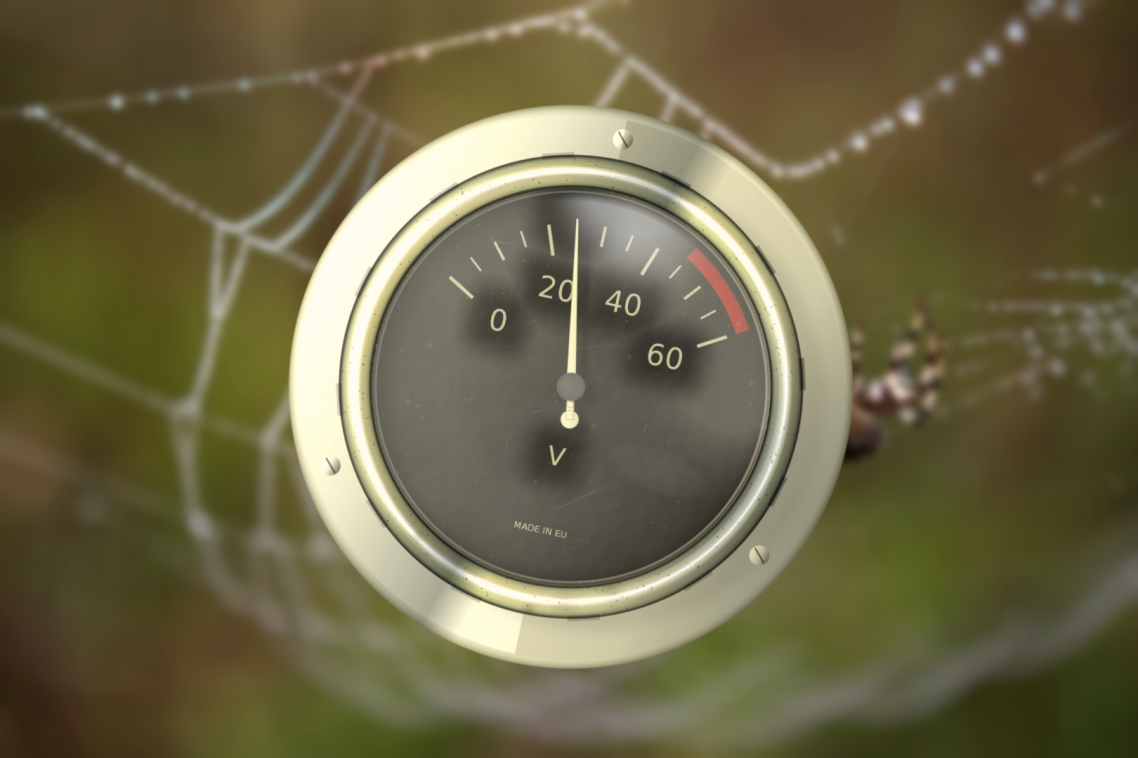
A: 25 V
